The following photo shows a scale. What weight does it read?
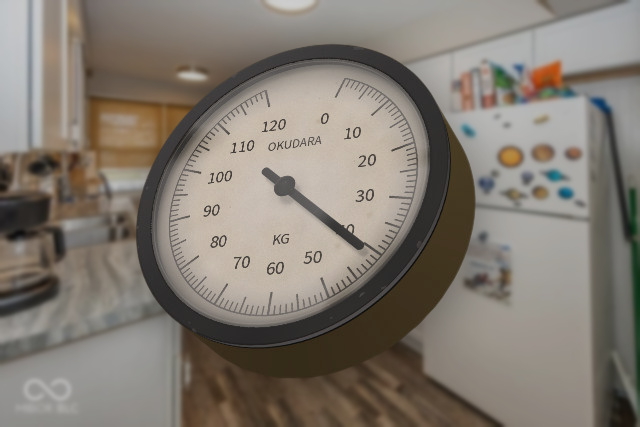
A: 41 kg
